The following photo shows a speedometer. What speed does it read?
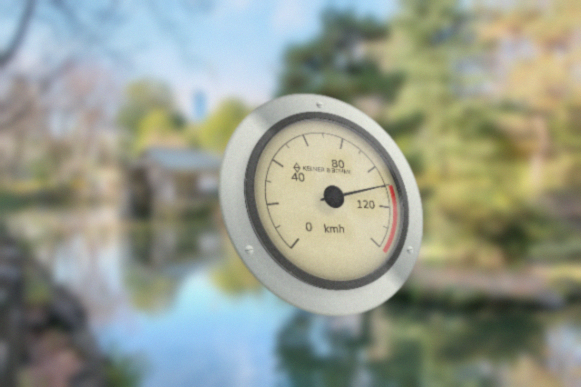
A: 110 km/h
